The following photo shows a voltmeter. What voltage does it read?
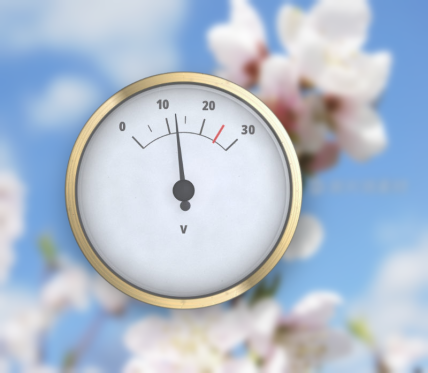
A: 12.5 V
